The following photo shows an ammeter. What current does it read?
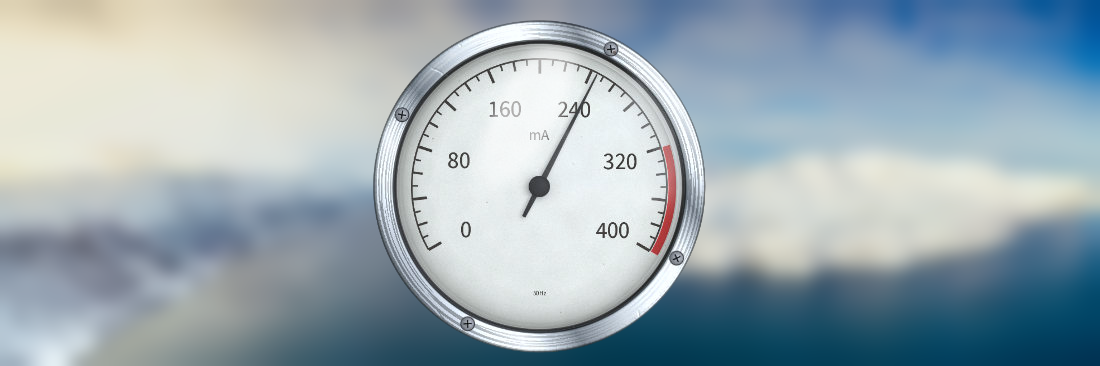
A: 245 mA
